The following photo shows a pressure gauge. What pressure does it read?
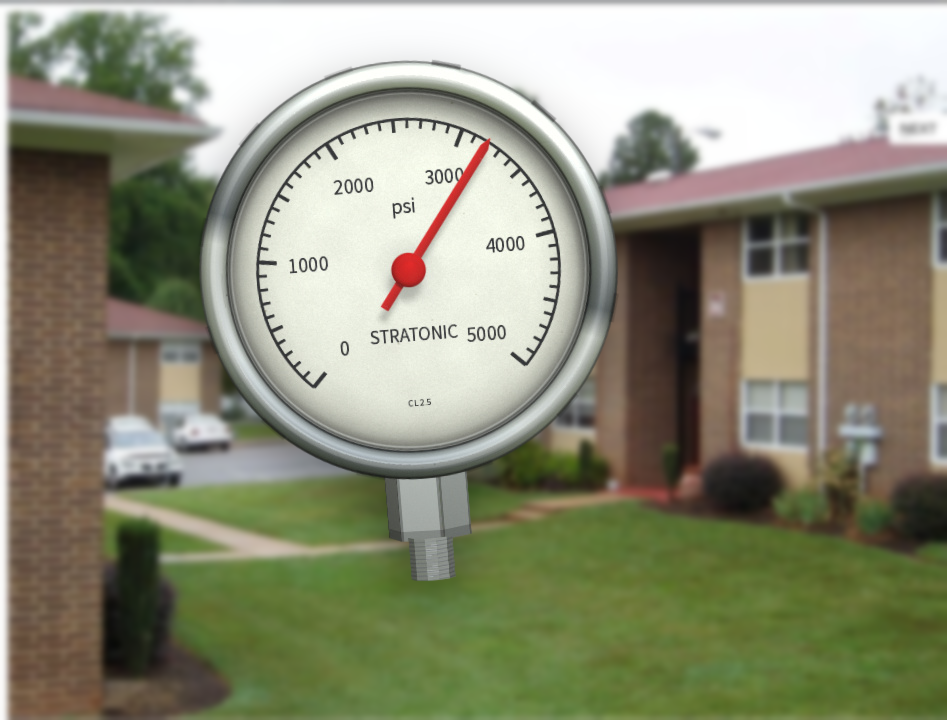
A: 3200 psi
